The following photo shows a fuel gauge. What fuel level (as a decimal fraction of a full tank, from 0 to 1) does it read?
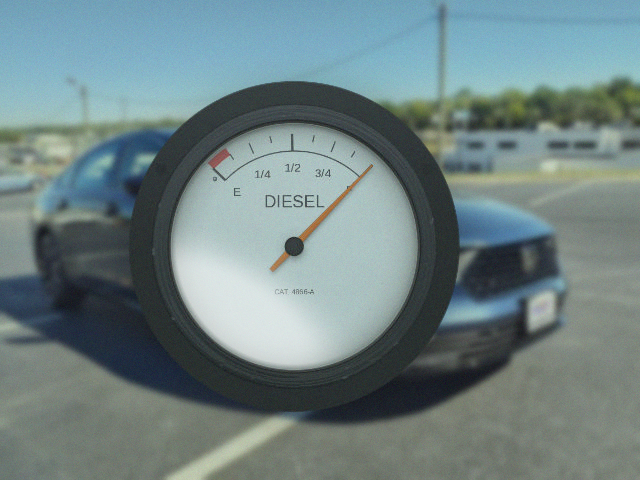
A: 1
